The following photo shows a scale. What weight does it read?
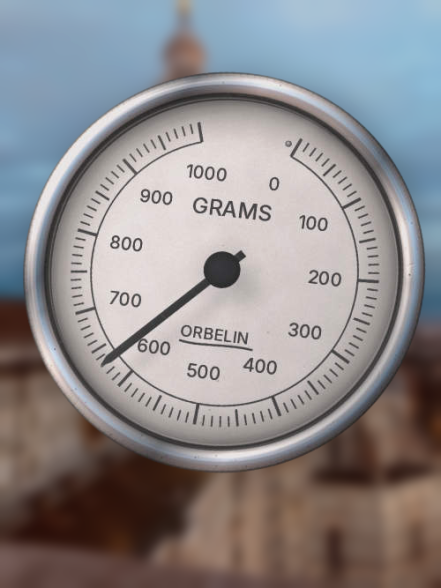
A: 630 g
